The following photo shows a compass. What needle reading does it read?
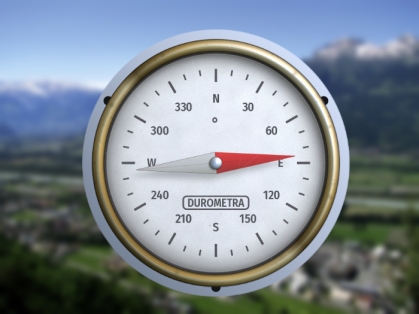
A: 85 °
